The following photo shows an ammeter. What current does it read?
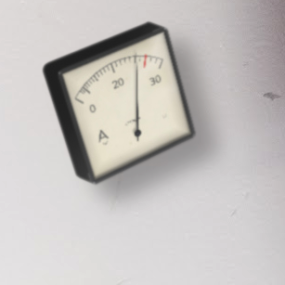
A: 25 A
